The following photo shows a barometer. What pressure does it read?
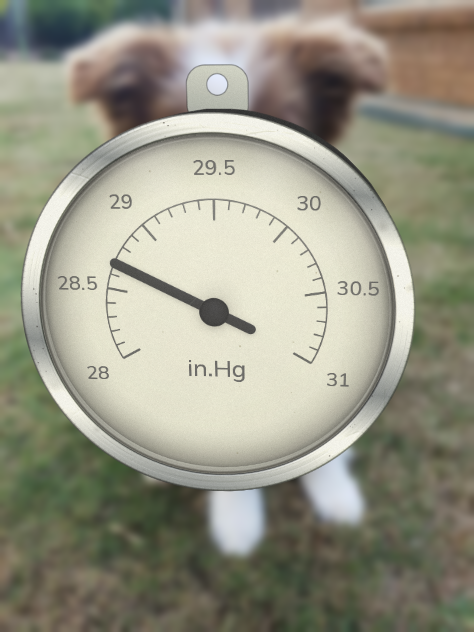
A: 28.7 inHg
